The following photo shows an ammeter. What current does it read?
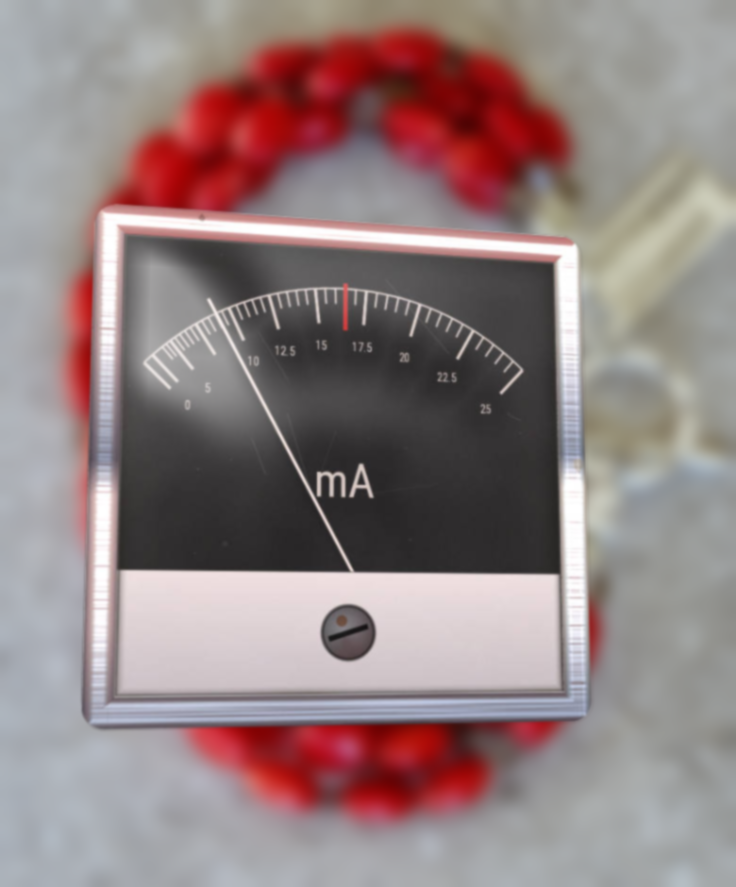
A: 9 mA
